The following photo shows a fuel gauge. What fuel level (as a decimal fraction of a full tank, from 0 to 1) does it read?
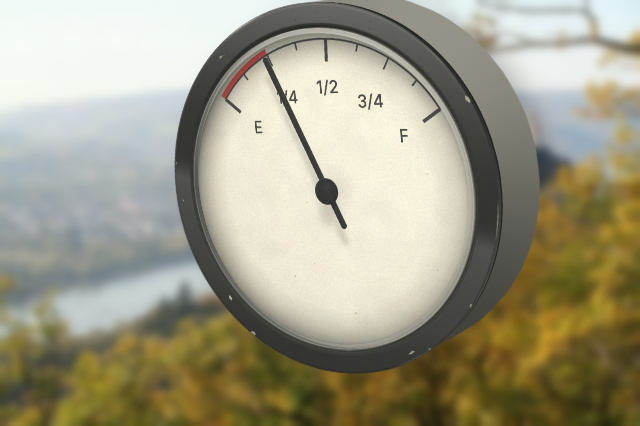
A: 0.25
